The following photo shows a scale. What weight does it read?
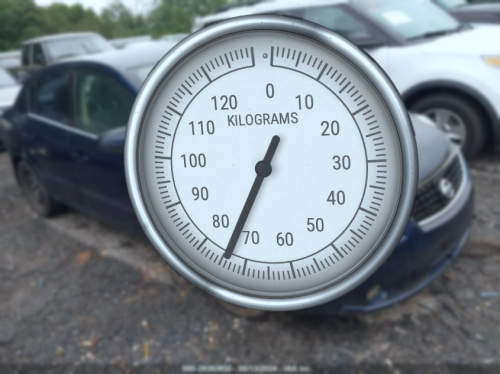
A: 74 kg
